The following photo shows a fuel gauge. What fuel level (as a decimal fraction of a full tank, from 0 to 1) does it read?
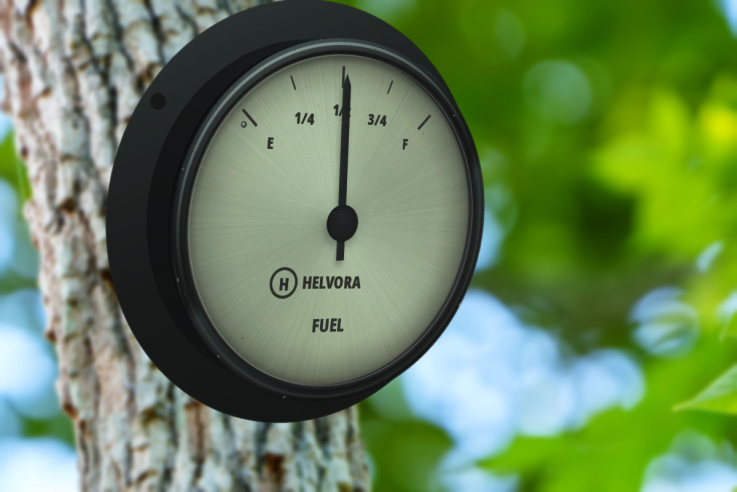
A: 0.5
